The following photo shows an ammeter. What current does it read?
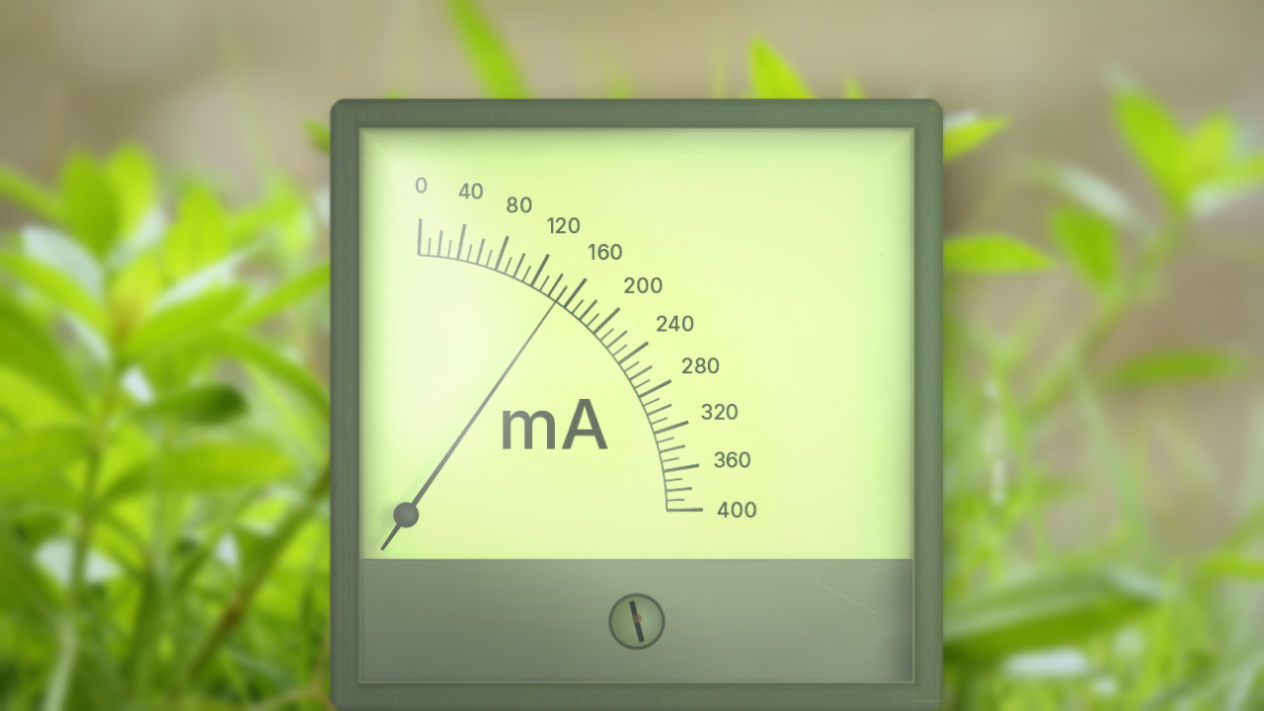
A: 150 mA
